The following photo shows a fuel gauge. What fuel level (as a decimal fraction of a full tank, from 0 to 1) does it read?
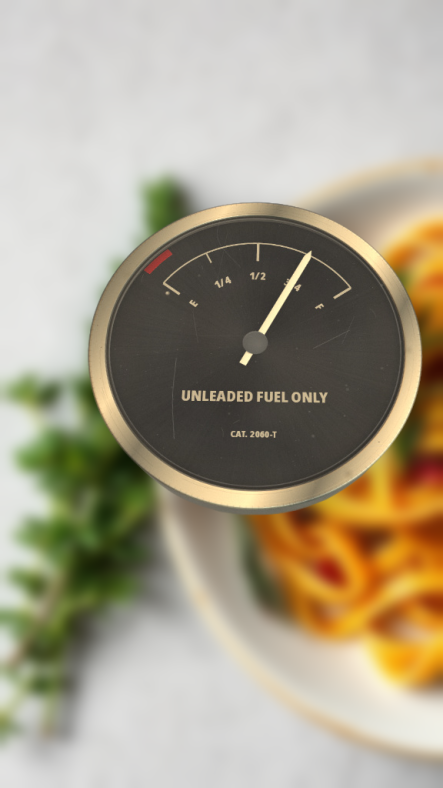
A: 0.75
